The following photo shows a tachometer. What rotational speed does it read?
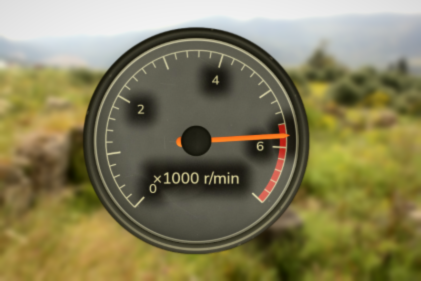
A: 5800 rpm
